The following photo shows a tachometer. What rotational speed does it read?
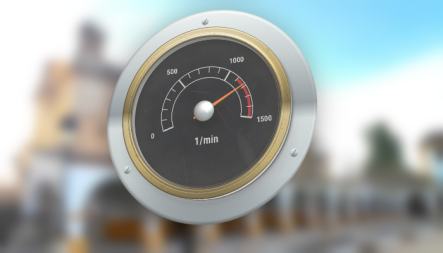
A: 1200 rpm
